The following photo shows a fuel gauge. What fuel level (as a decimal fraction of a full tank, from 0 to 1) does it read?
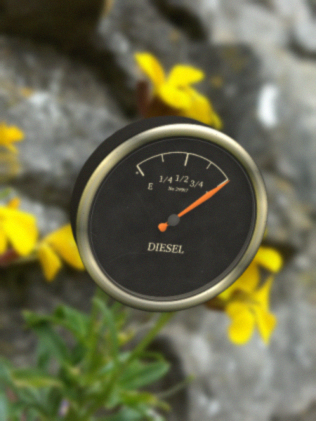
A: 1
